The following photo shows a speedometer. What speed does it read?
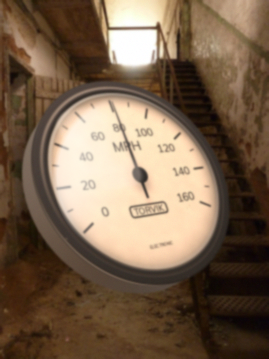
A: 80 mph
